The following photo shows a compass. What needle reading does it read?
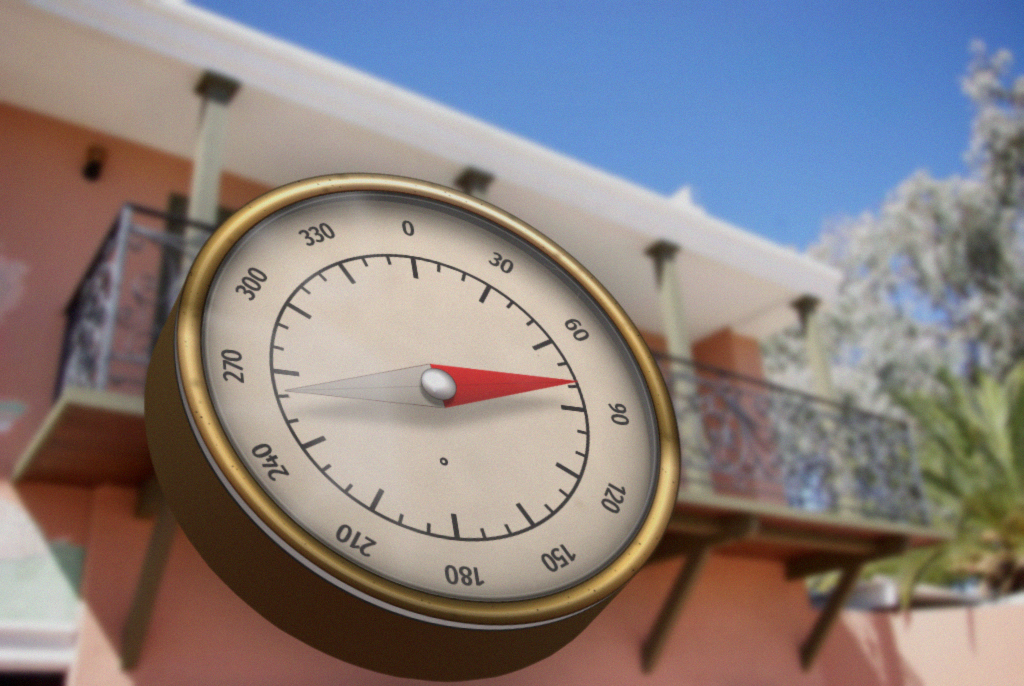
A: 80 °
